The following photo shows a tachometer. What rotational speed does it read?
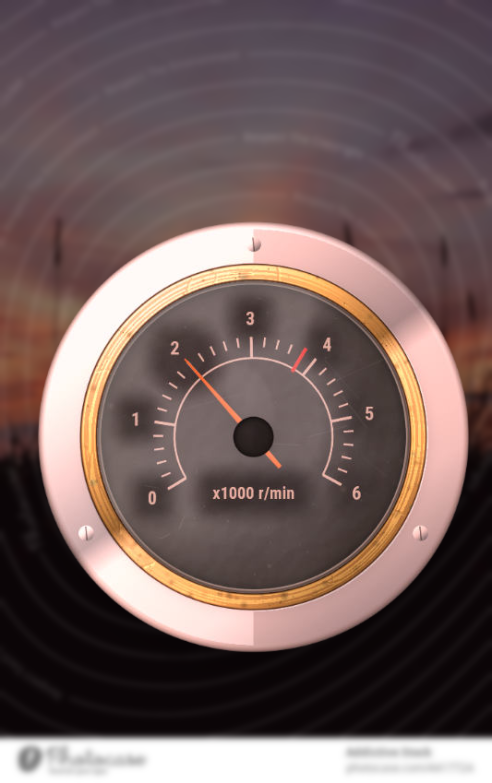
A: 2000 rpm
